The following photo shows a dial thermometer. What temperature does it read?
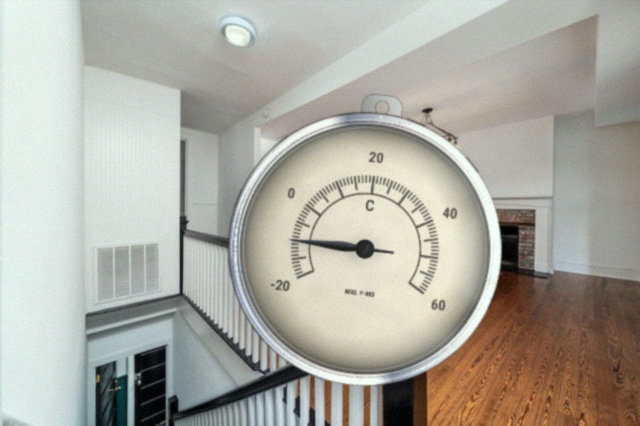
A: -10 °C
